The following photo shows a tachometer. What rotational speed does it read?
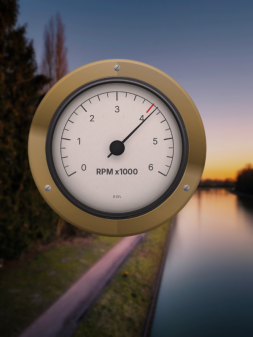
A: 4125 rpm
